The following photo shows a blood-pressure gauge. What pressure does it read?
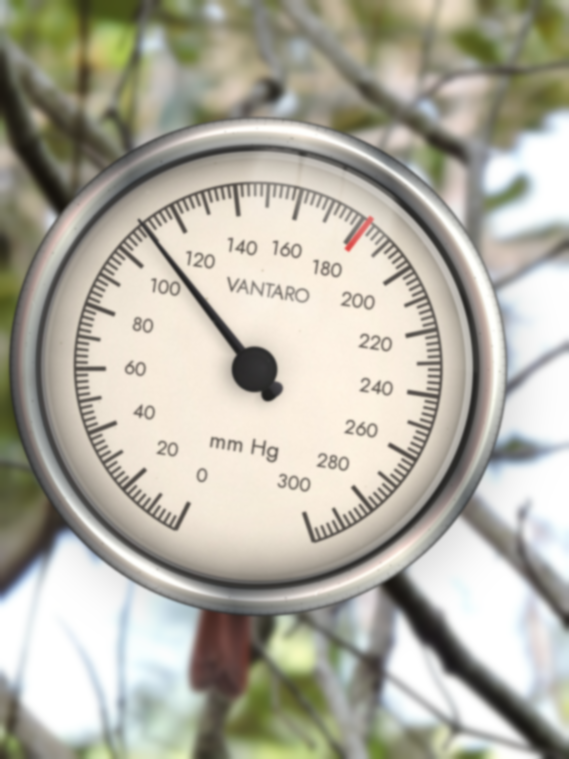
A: 110 mmHg
